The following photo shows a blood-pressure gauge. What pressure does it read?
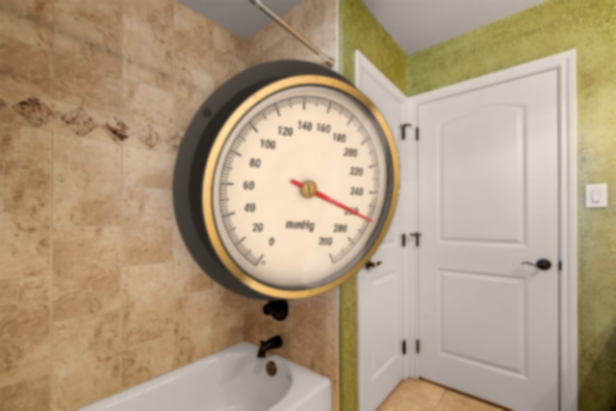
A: 260 mmHg
